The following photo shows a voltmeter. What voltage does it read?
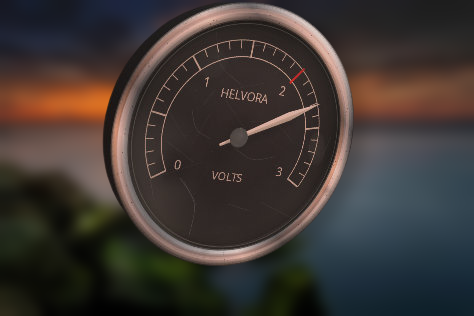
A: 2.3 V
